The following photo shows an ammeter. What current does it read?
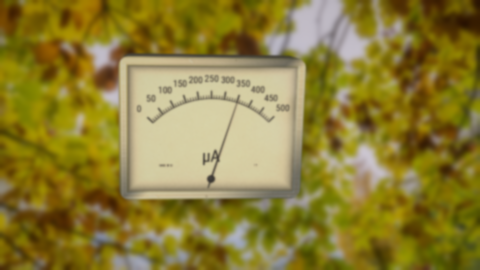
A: 350 µA
